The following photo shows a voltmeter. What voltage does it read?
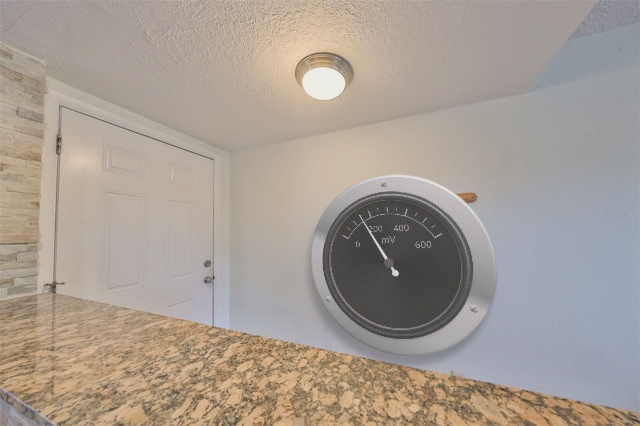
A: 150 mV
